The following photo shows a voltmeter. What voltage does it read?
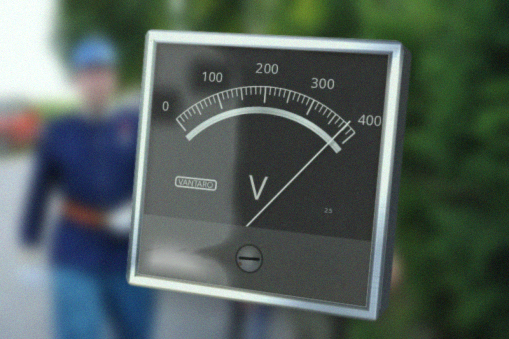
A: 380 V
